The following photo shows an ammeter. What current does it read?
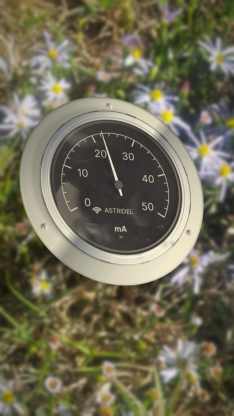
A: 22 mA
